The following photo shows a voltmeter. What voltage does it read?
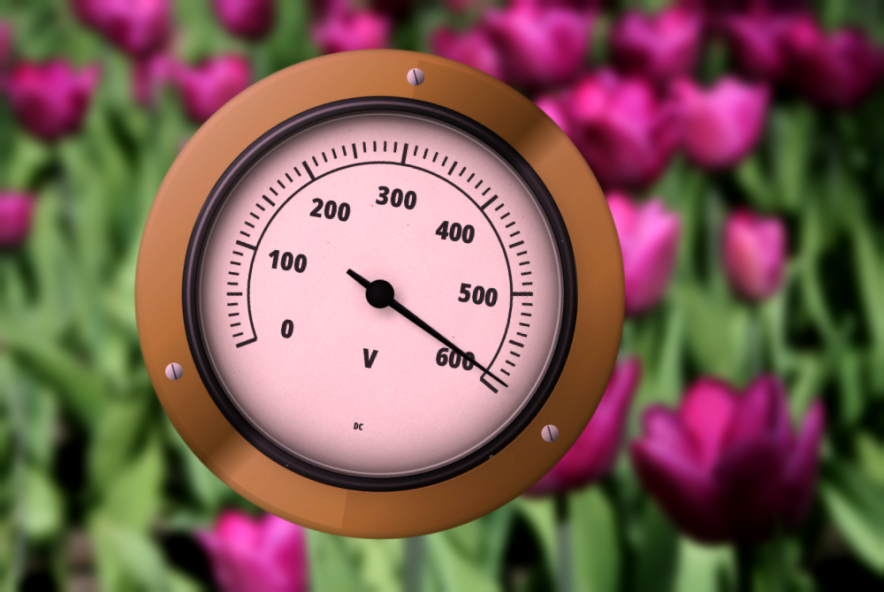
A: 590 V
